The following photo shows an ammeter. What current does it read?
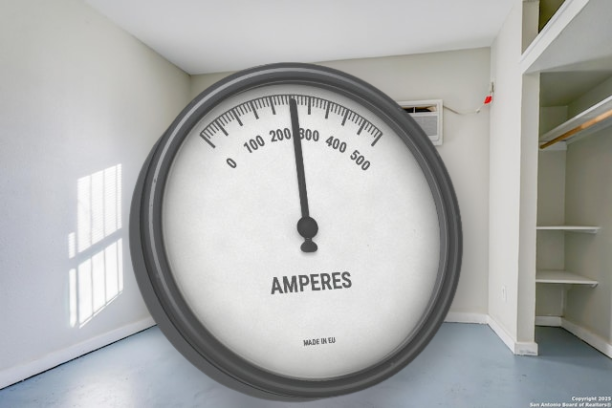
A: 250 A
